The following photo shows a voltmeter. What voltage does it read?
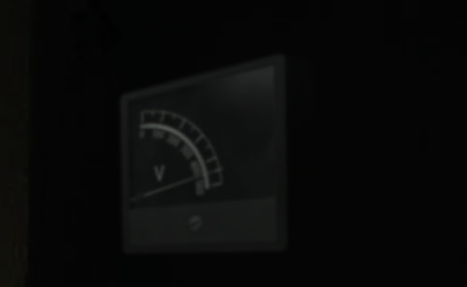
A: 450 V
